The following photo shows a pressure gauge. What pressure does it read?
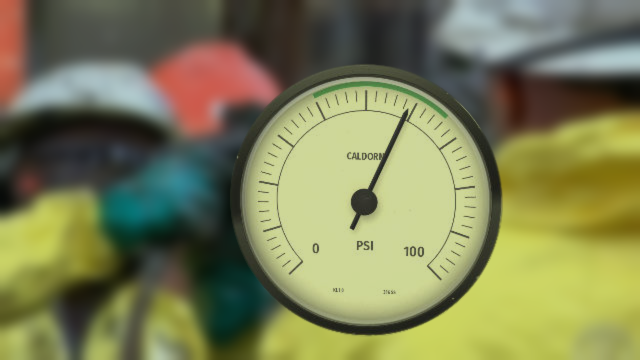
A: 59 psi
